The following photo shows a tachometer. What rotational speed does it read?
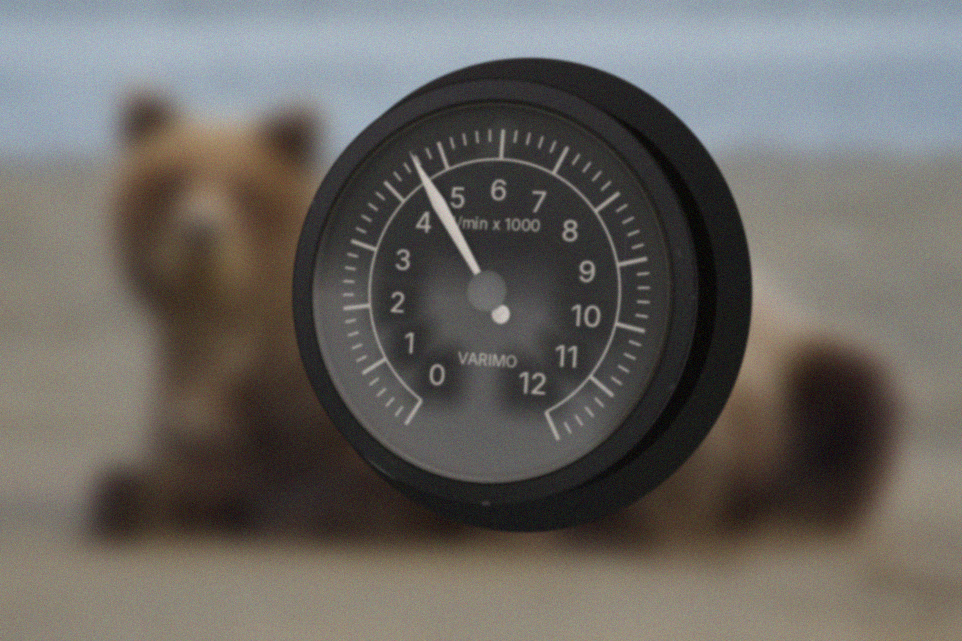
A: 4600 rpm
